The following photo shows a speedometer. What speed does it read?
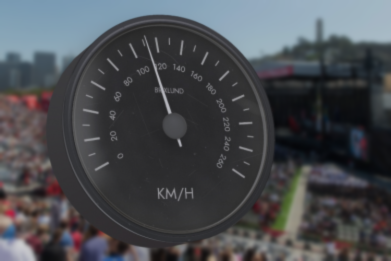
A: 110 km/h
